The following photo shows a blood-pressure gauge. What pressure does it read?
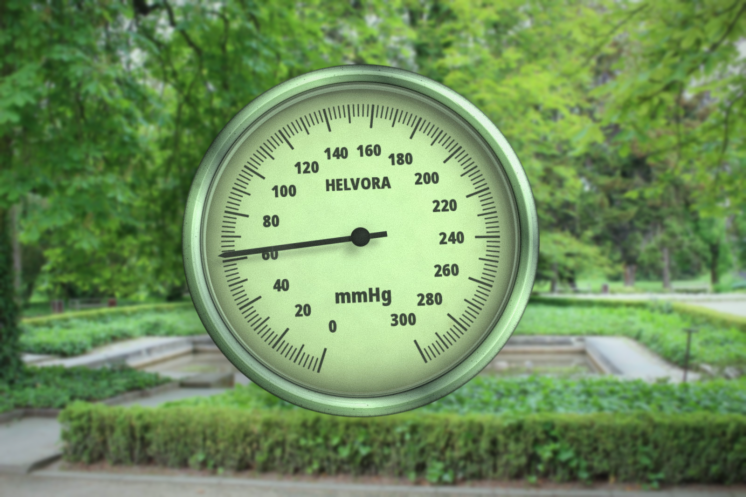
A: 62 mmHg
